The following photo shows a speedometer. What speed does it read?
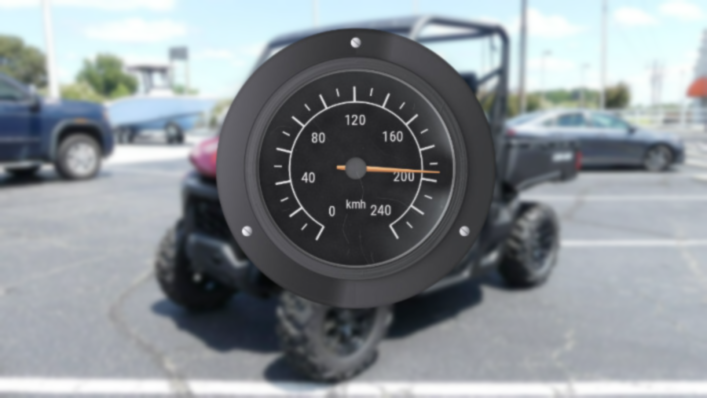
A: 195 km/h
